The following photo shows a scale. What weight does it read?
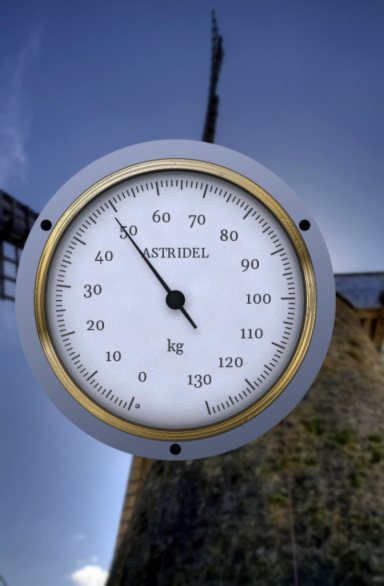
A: 49 kg
